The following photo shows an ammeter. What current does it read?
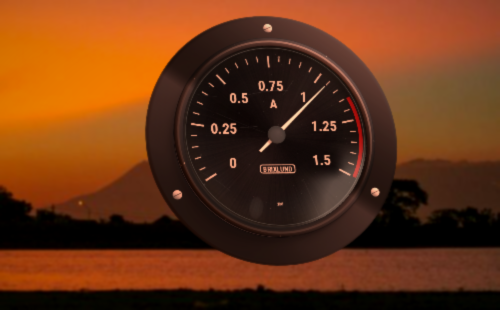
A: 1.05 A
